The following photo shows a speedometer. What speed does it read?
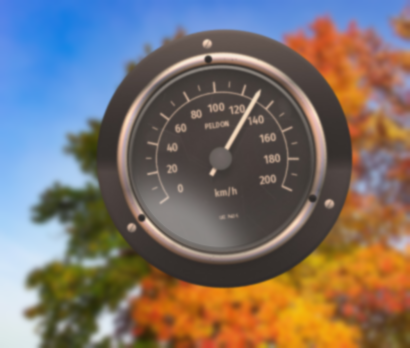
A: 130 km/h
